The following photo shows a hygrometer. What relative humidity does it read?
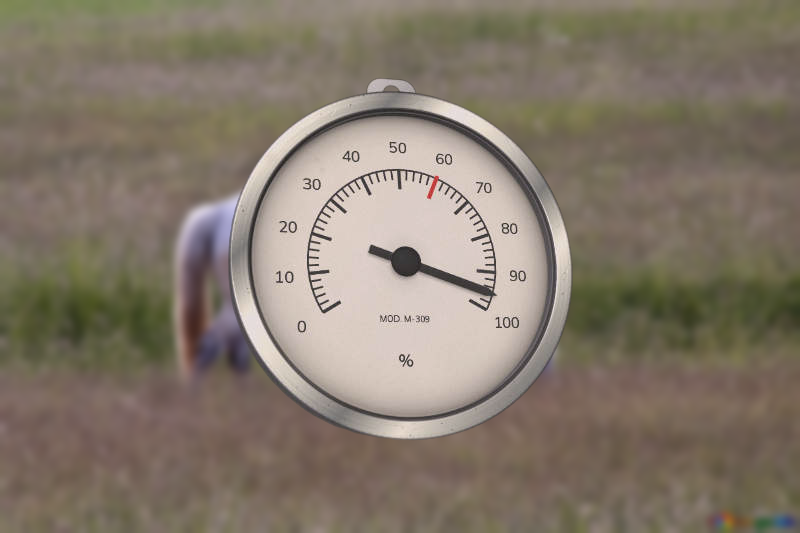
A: 96 %
